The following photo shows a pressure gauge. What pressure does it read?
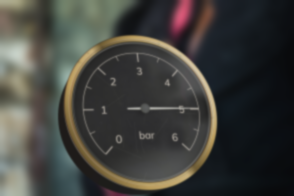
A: 5 bar
